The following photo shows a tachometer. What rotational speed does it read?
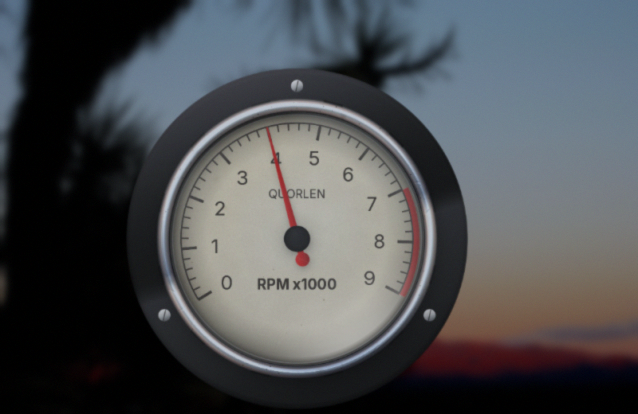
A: 4000 rpm
